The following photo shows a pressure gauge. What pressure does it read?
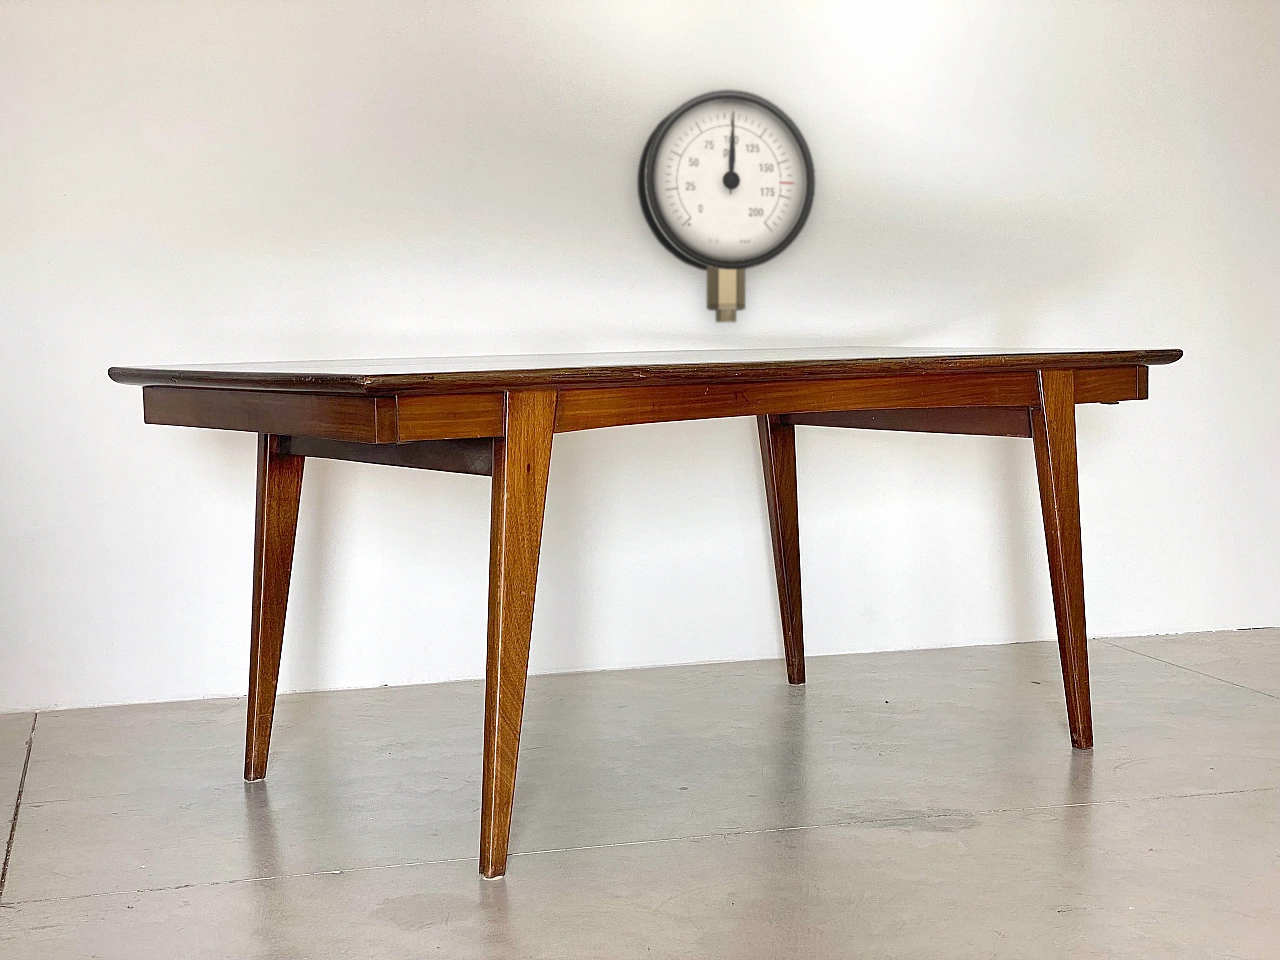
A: 100 psi
